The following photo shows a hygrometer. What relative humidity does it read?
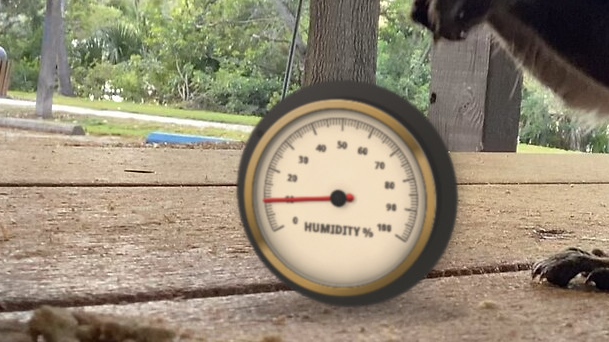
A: 10 %
